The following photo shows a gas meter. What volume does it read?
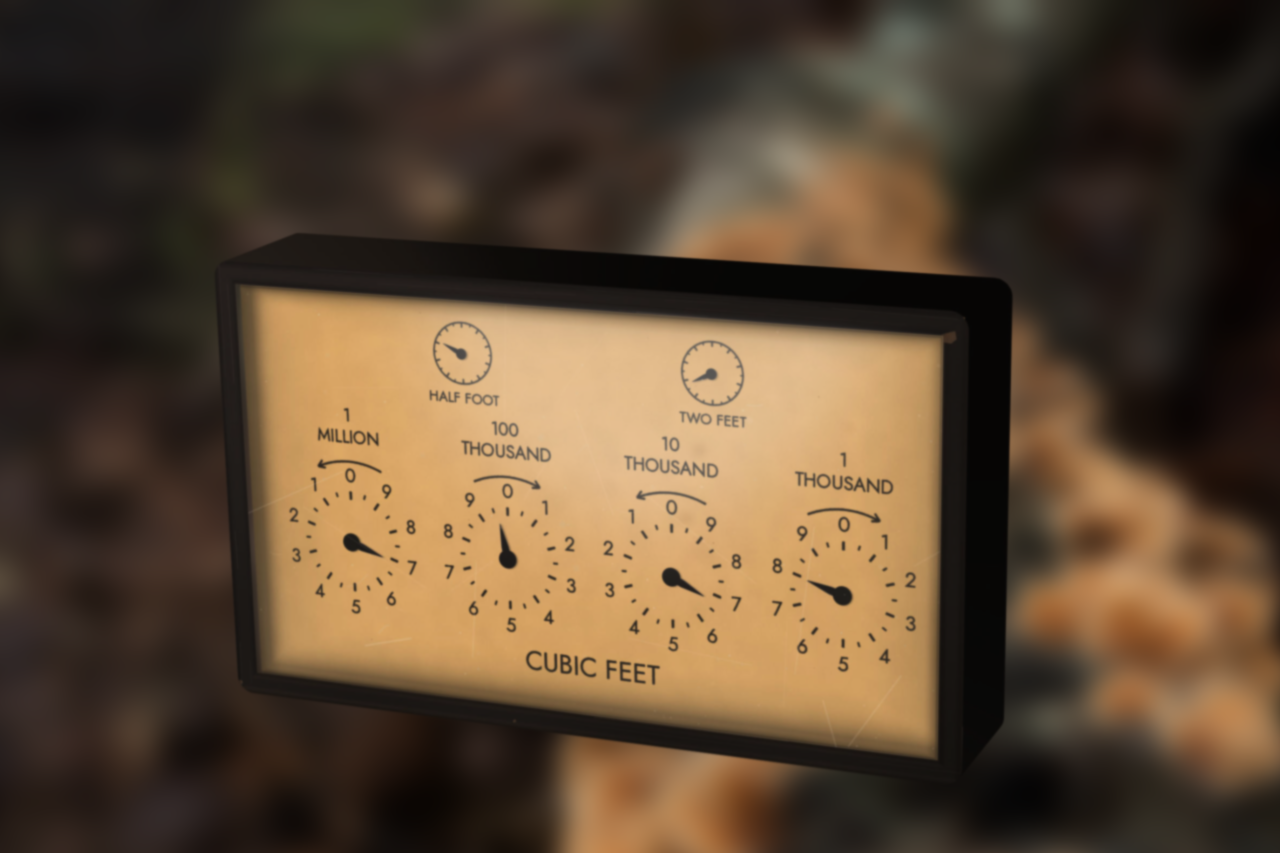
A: 696800 ft³
